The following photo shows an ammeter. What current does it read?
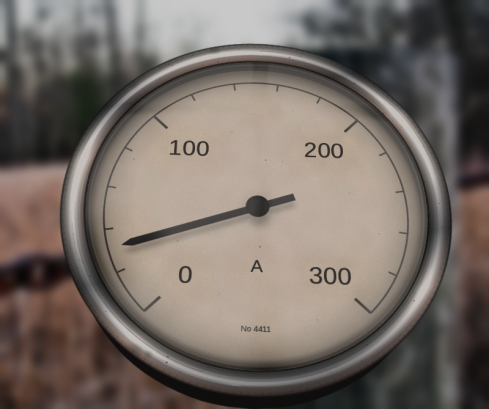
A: 30 A
